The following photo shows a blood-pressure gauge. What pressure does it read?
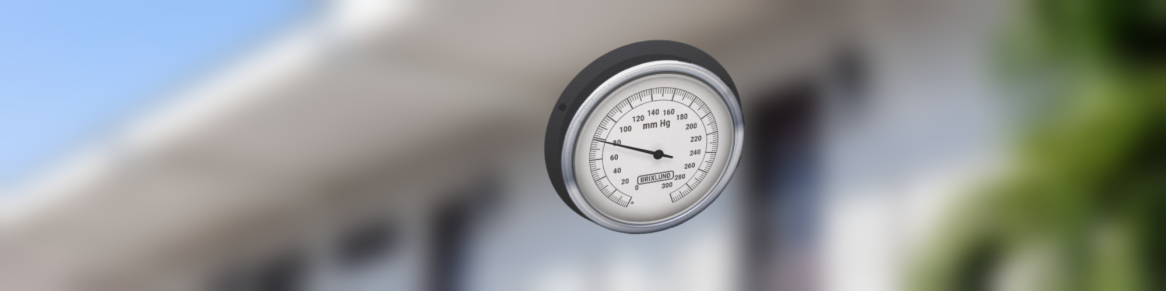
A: 80 mmHg
